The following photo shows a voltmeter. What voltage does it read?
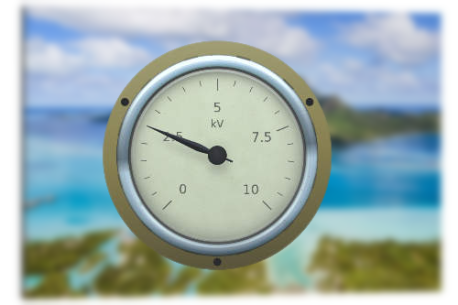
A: 2.5 kV
